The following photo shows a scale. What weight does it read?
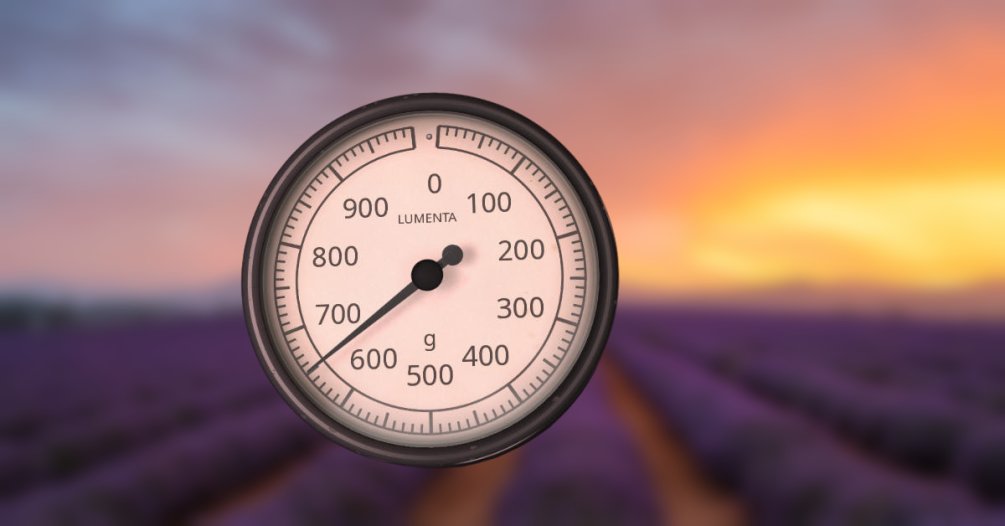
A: 650 g
